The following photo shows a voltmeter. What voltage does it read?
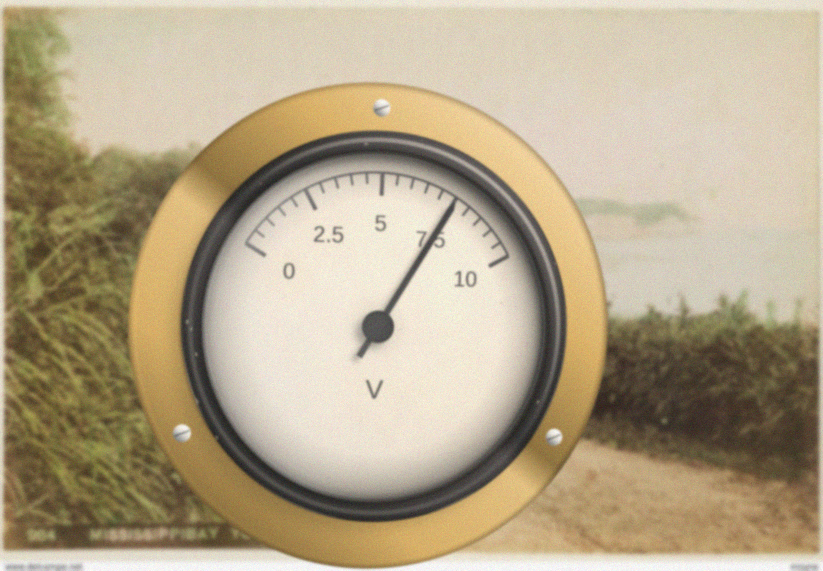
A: 7.5 V
